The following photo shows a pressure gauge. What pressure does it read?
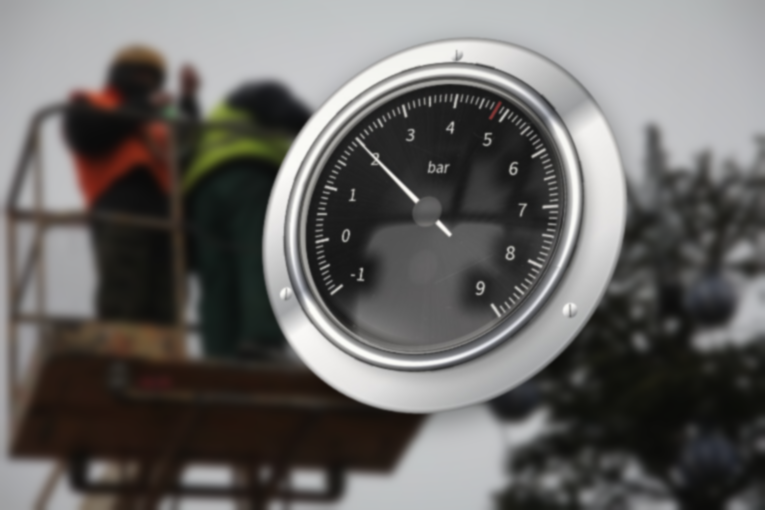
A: 2 bar
